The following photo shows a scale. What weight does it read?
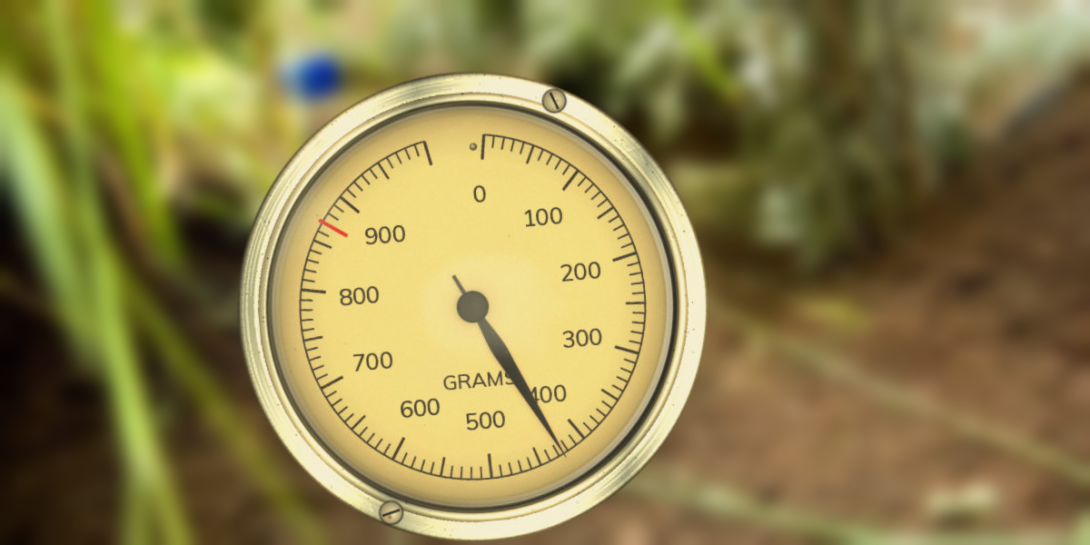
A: 425 g
